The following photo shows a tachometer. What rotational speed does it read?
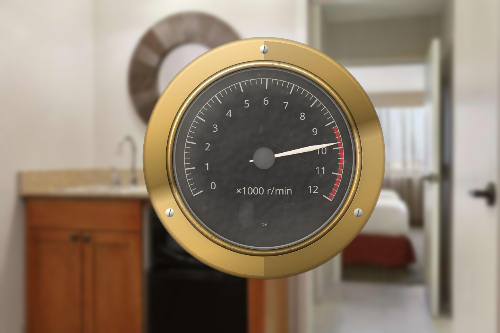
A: 9800 rpm
